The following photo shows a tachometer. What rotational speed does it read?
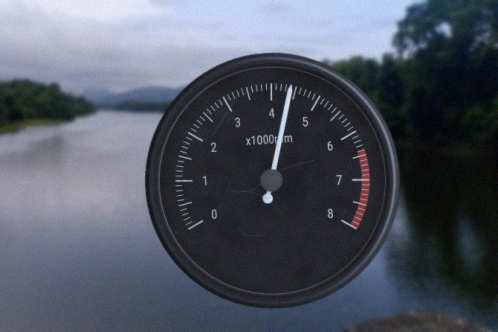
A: 4400 rpm
